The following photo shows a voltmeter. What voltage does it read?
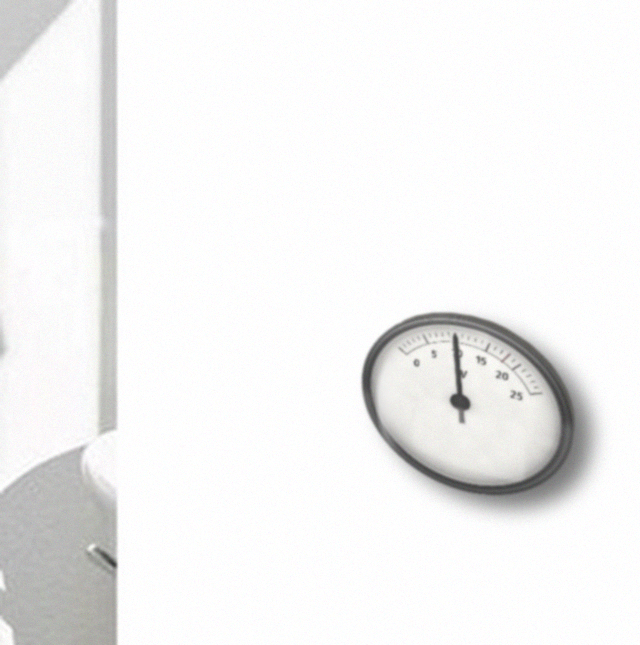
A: 10 V
